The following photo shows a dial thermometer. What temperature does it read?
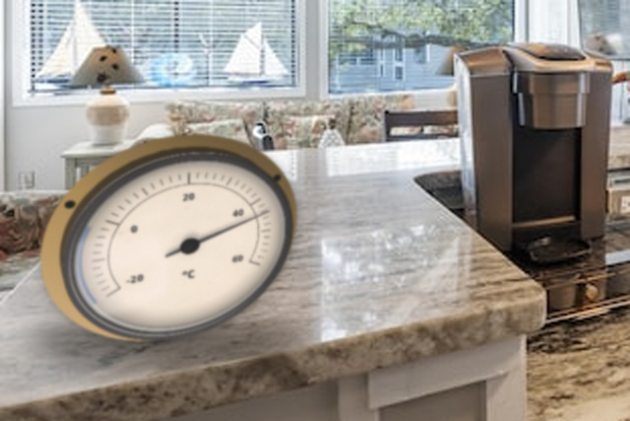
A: 44 °C
